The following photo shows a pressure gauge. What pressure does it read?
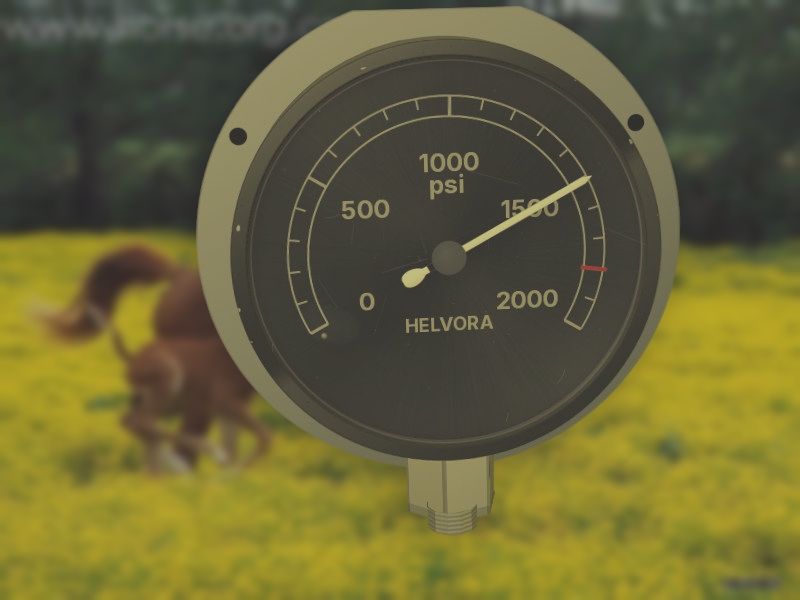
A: 1500 psi
